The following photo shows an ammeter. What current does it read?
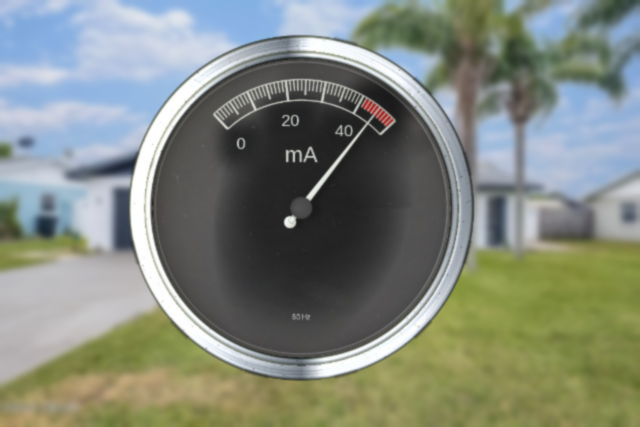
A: 45 mA
